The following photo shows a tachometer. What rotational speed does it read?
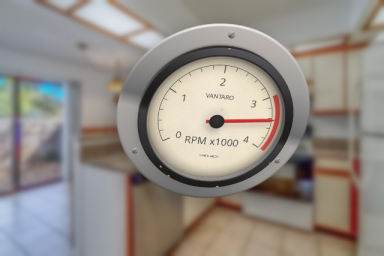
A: 3400 rpm
